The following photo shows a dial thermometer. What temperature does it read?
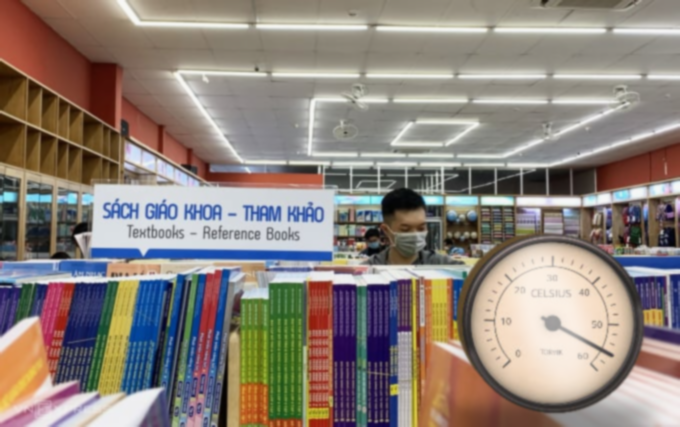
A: 56 °C
